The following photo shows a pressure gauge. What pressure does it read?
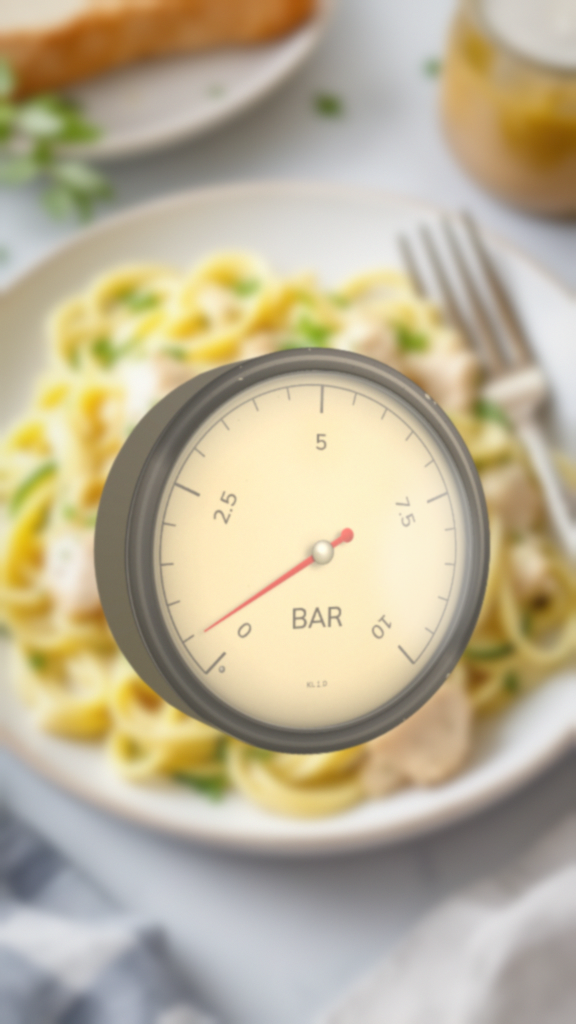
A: 0.5 bar
